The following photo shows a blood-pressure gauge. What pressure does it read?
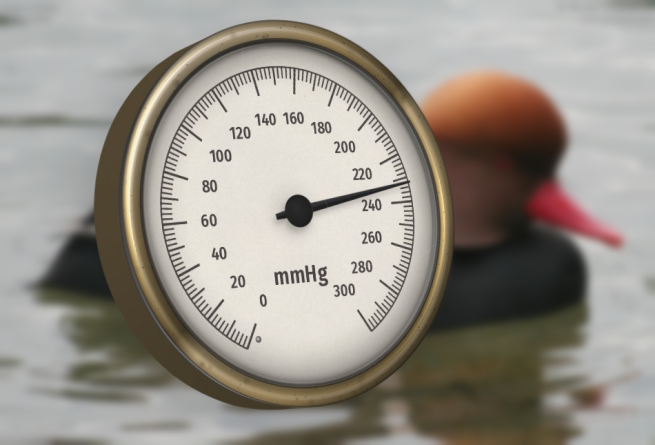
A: 232 mmHg
